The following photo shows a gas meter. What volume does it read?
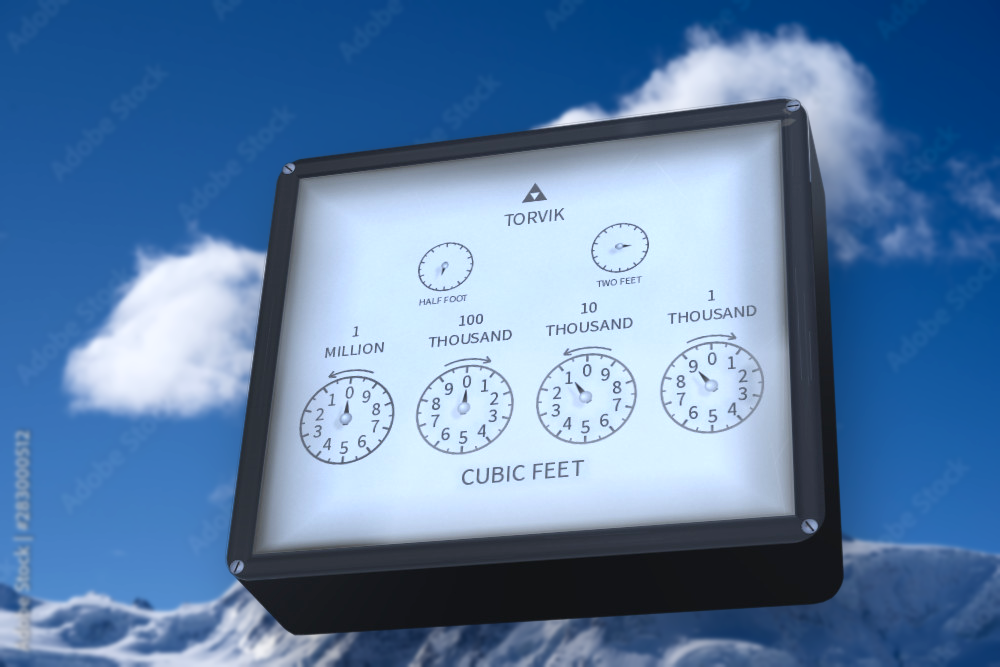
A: 900 ft³
